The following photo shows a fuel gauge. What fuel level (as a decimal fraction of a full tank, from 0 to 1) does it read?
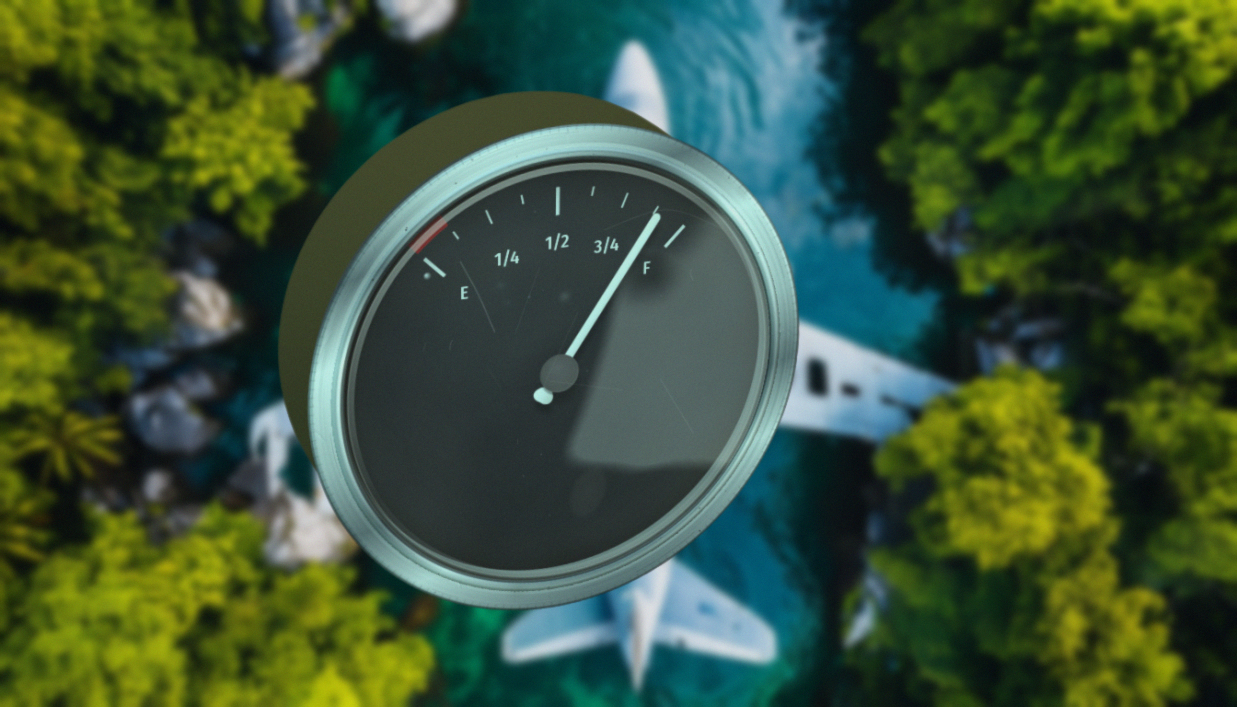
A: 0.875
